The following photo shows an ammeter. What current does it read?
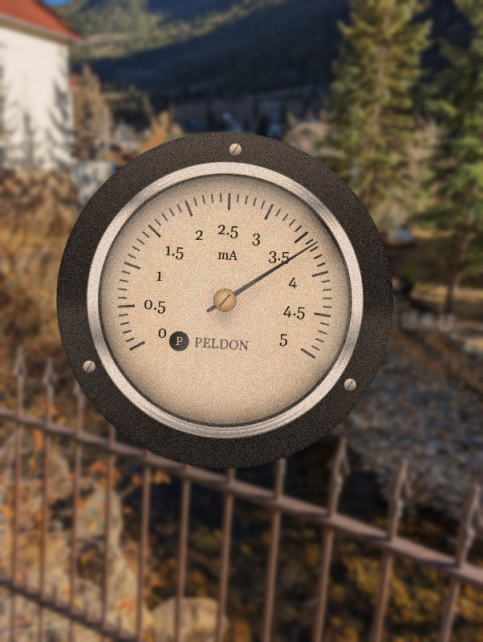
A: 3.65 mA
